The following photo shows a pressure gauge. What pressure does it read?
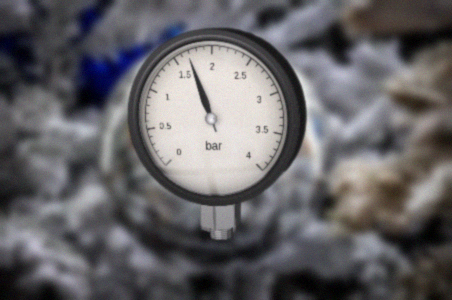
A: 1.7 bar
